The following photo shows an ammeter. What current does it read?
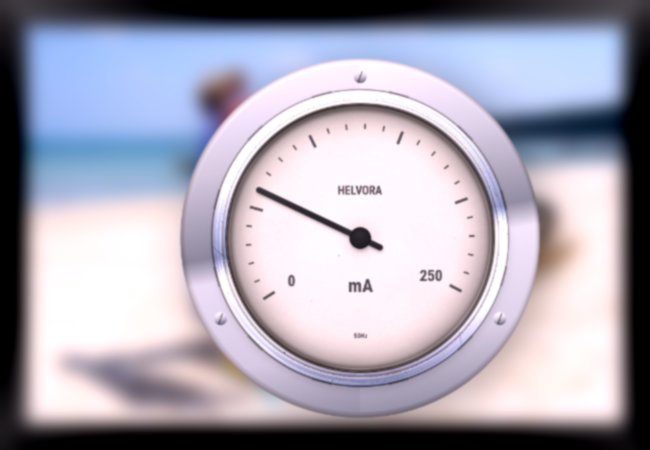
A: 60 mA
